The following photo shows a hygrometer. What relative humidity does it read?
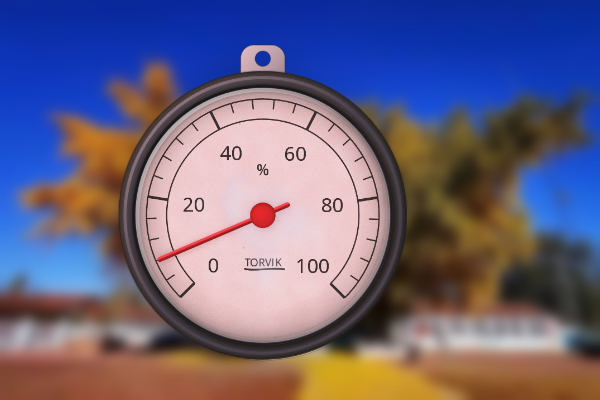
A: 8 %
